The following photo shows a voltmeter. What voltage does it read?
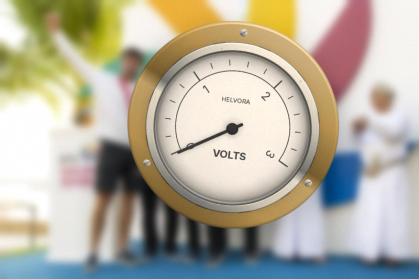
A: 0 V
